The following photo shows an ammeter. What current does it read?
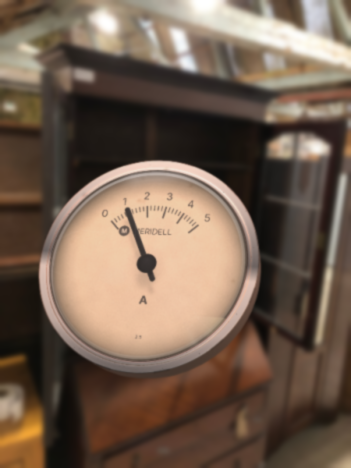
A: 1 A
